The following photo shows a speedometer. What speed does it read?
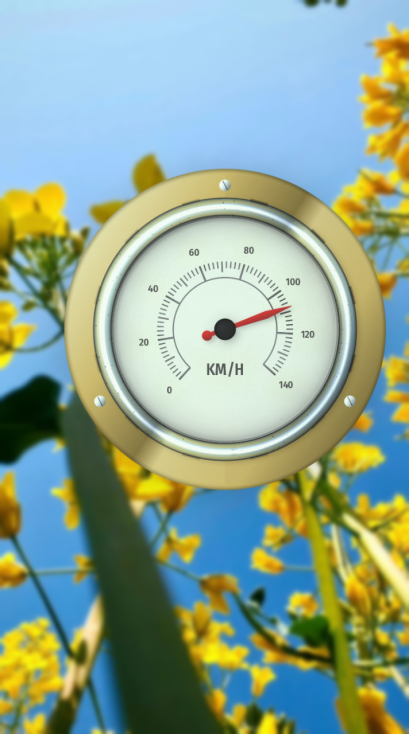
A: 108 km/h
